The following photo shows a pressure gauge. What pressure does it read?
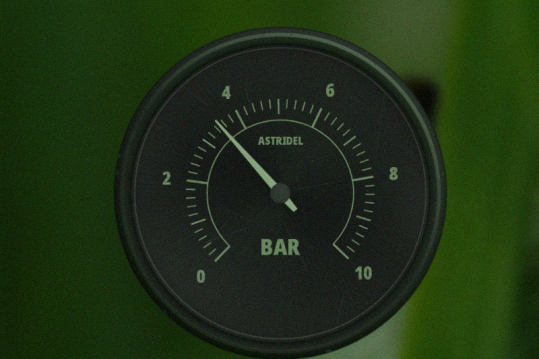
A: 3.5 bar
